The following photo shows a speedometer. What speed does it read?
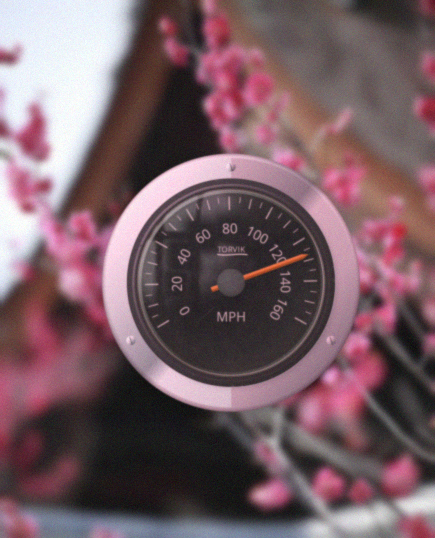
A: 127.5 mph
